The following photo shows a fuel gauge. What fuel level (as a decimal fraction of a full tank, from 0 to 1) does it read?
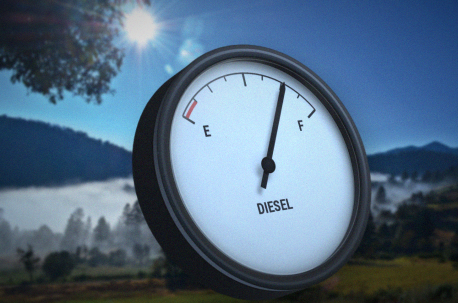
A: 0.75
